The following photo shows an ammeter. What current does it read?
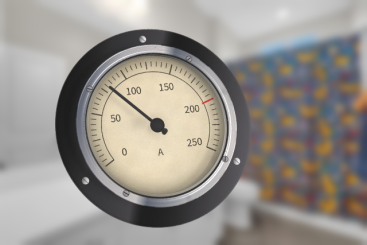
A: 80 A
